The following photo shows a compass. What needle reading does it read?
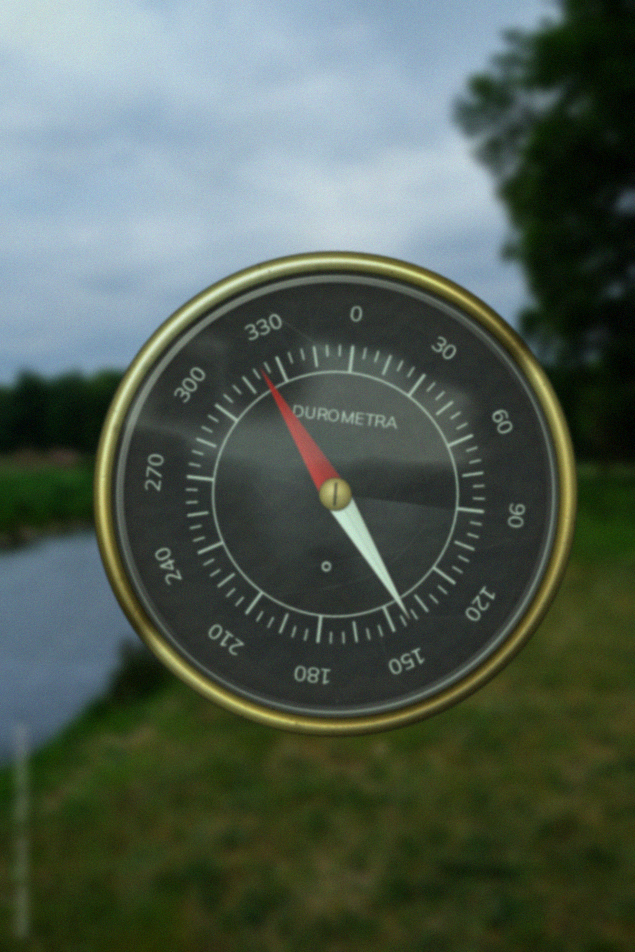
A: 322.5 °
